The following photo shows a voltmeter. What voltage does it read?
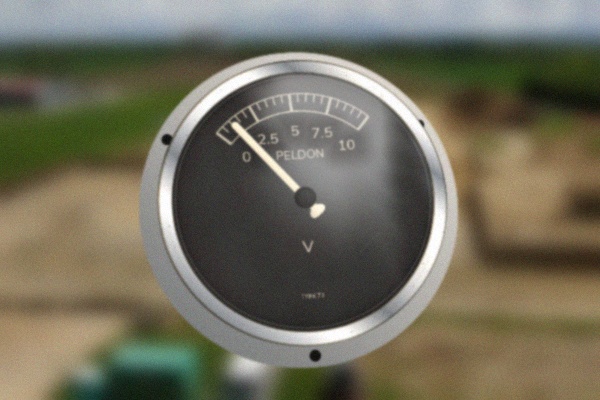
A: 1 V
